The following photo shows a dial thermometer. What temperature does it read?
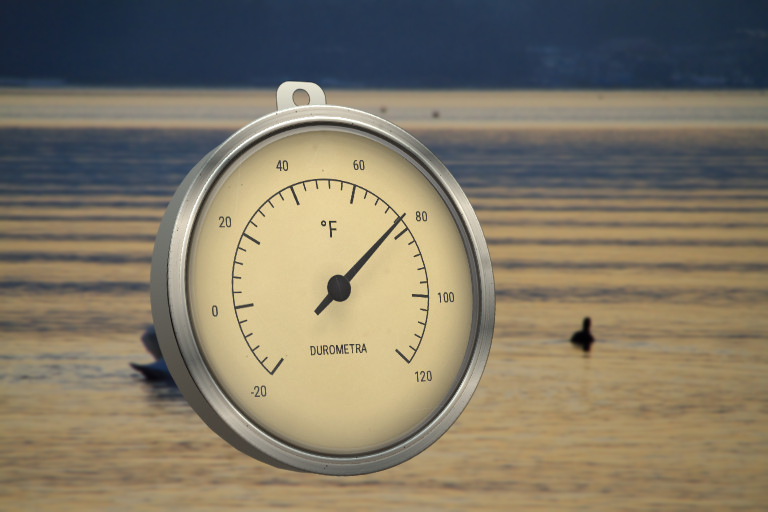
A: 76 °F
